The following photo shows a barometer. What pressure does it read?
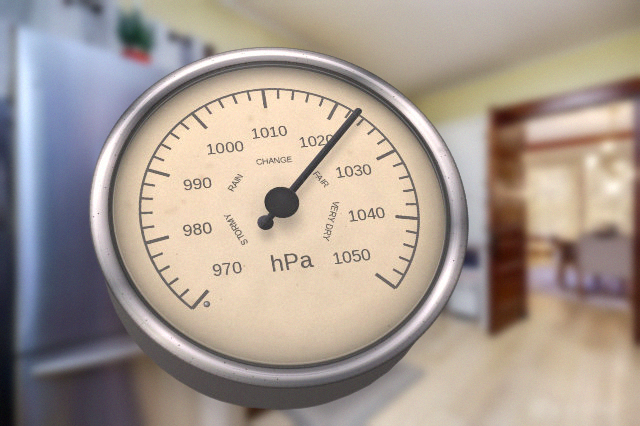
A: 1023 hPa
